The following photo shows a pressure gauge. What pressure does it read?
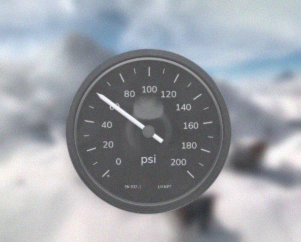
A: 60 psi
